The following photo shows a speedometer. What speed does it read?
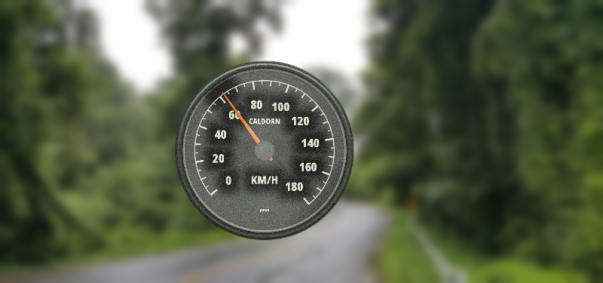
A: 62.5 km/h
